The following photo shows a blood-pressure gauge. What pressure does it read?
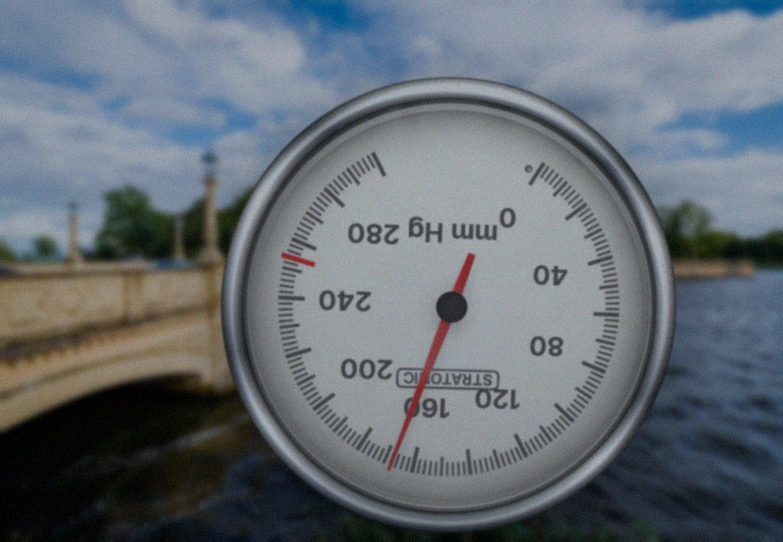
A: 168 mmHg
